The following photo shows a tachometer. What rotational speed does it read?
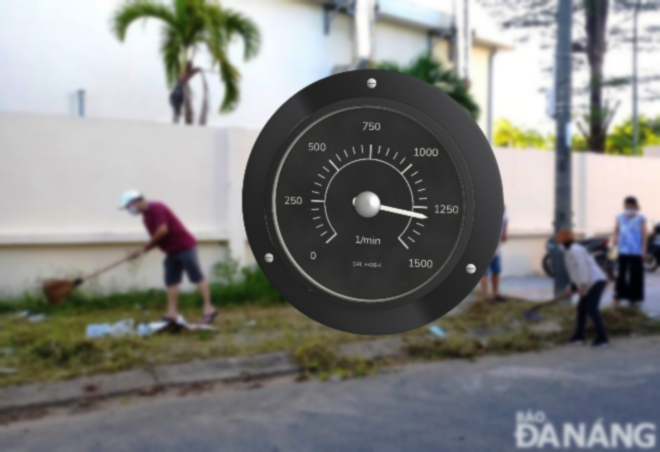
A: 1300 rpm
